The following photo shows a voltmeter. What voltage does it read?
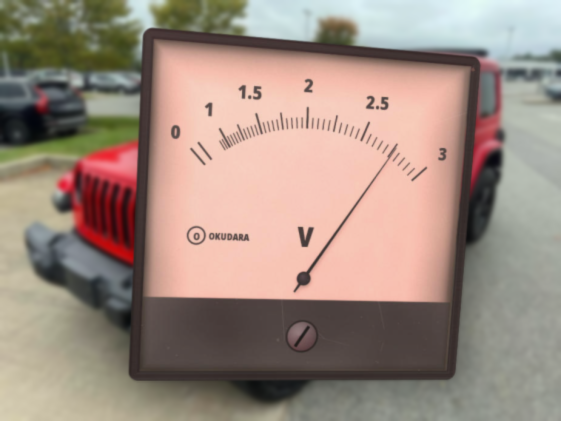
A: 2.75 V
